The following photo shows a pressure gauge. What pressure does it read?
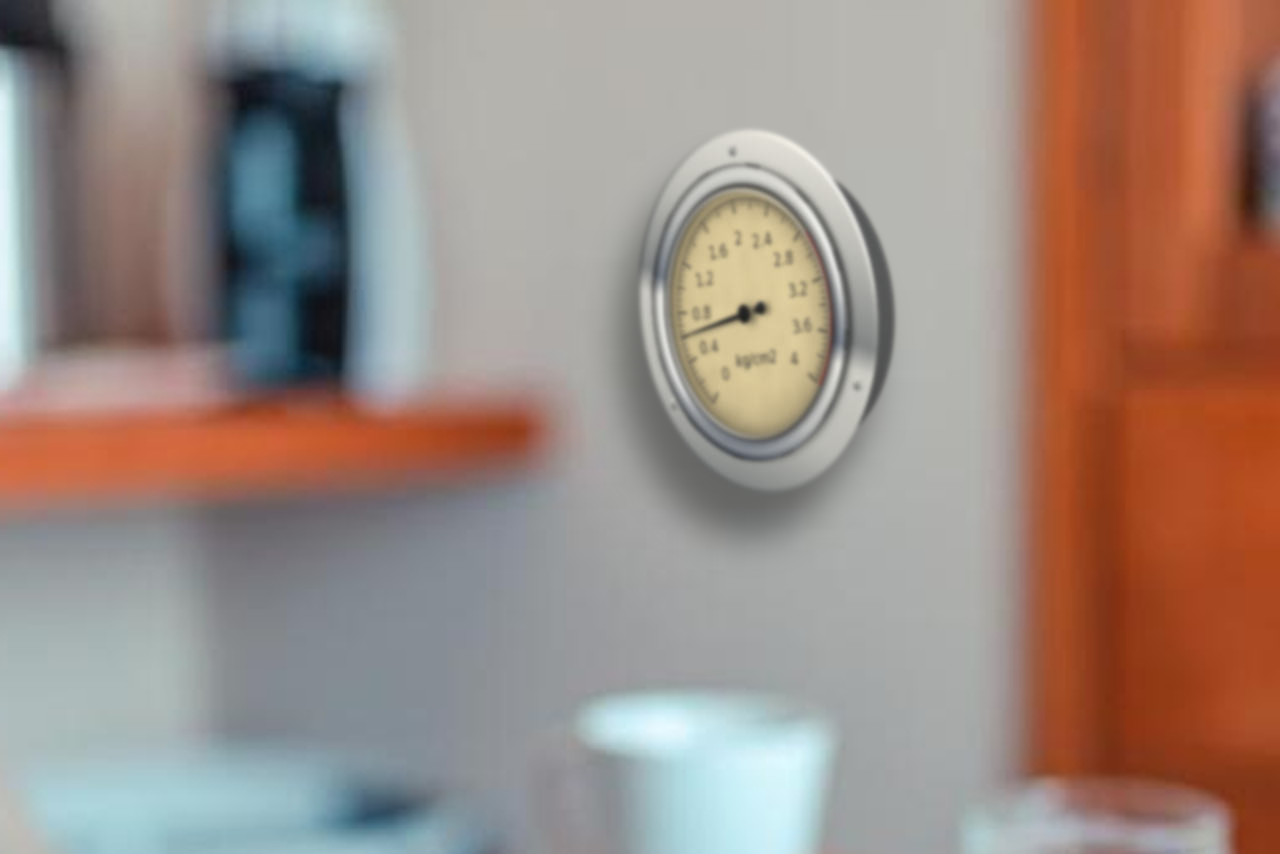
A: 0.6 kg/cm²
